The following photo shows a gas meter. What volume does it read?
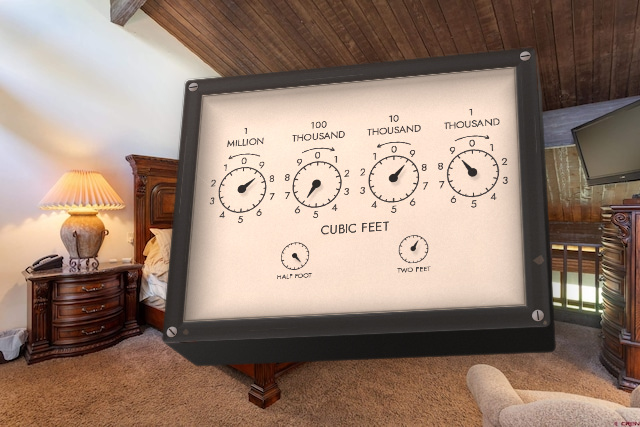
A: 858900 ft³
